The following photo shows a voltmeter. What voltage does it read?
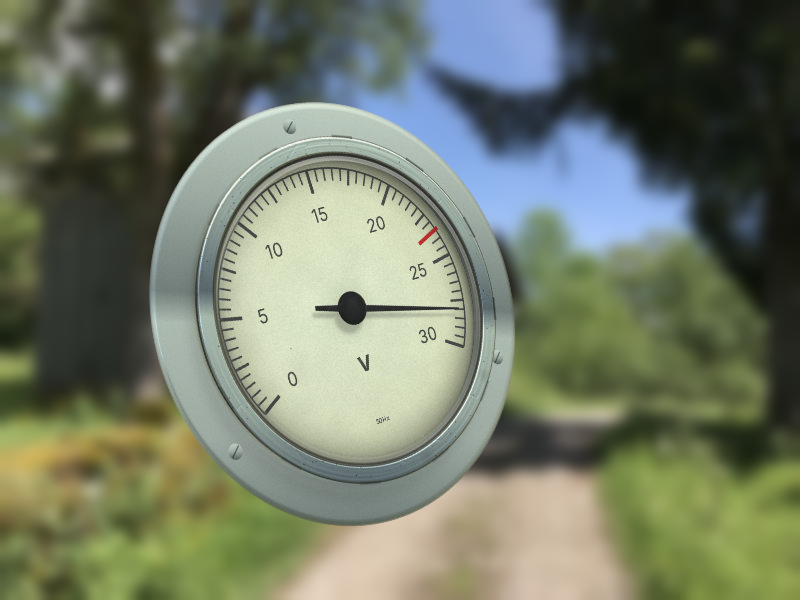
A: 28 V
